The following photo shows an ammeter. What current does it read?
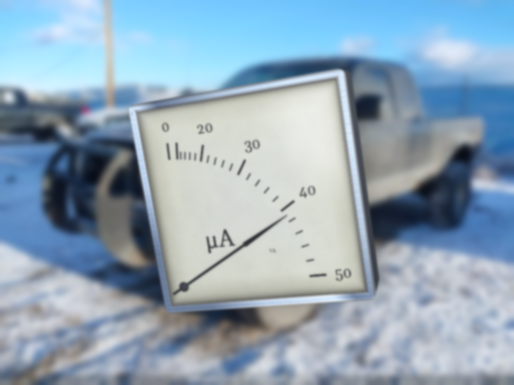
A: 41 µA
